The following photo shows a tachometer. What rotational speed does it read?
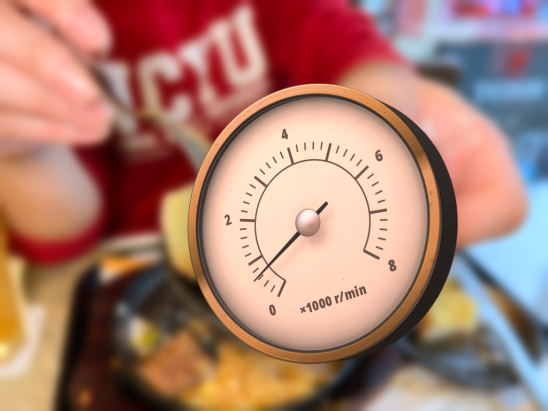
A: 600 rpm
